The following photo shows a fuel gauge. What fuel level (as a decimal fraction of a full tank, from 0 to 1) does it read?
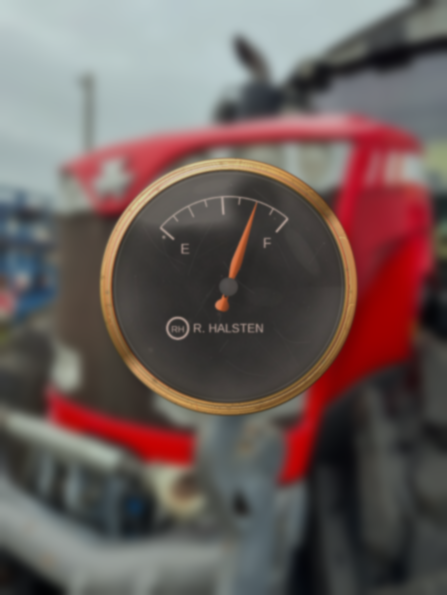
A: 0.75
